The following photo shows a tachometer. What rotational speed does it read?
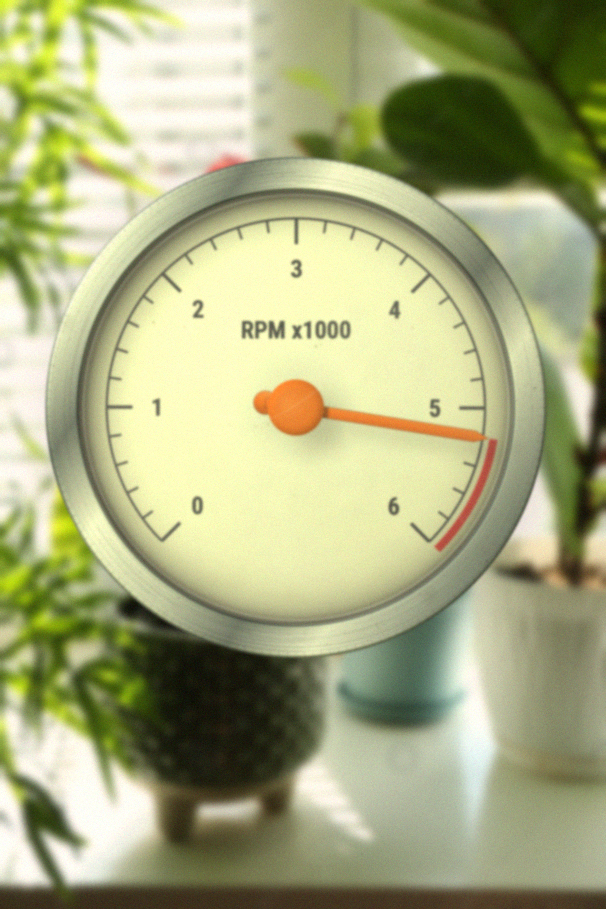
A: 5200 rpm
